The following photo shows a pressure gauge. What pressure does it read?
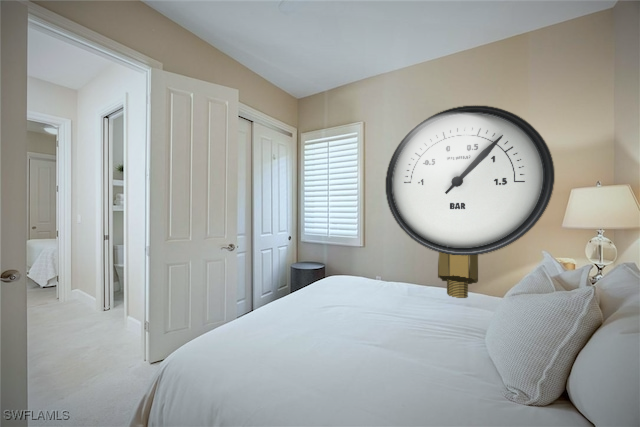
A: 0.8 bar
